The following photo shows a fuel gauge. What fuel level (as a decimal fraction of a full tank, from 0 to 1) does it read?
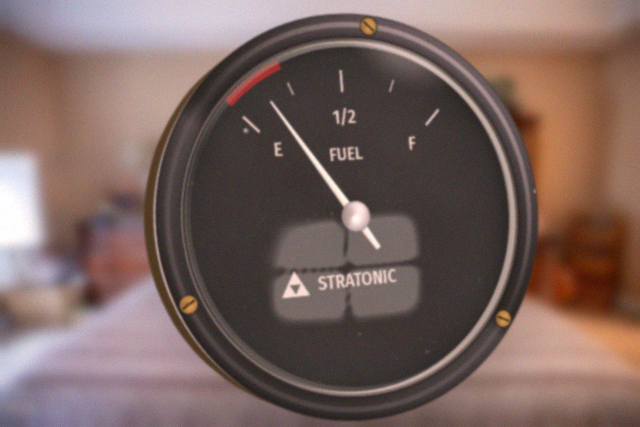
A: 0.125
